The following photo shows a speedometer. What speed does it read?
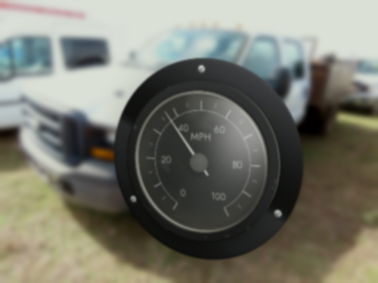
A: 37.5 mph
